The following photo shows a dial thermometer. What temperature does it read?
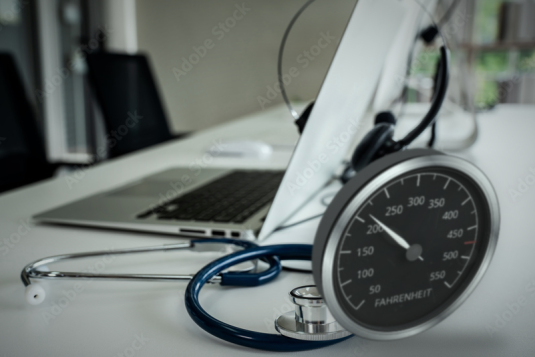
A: 212.5 °F
